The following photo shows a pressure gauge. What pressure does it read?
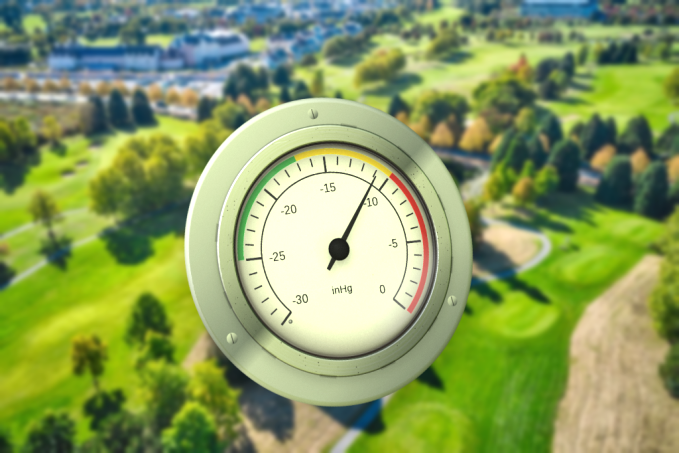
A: -11 inHg
